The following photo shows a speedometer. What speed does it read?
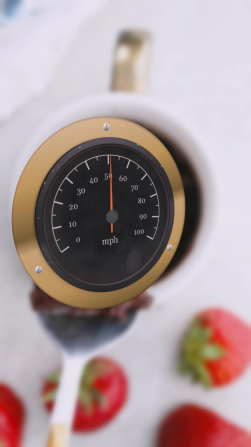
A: 50 mph
